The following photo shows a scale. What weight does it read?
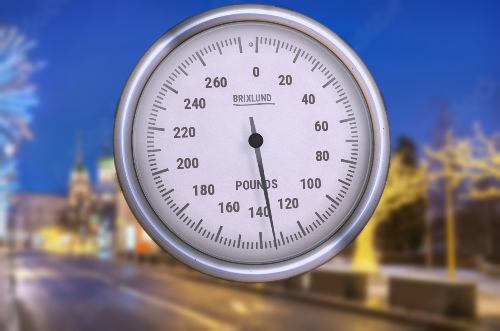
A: 134 lb
